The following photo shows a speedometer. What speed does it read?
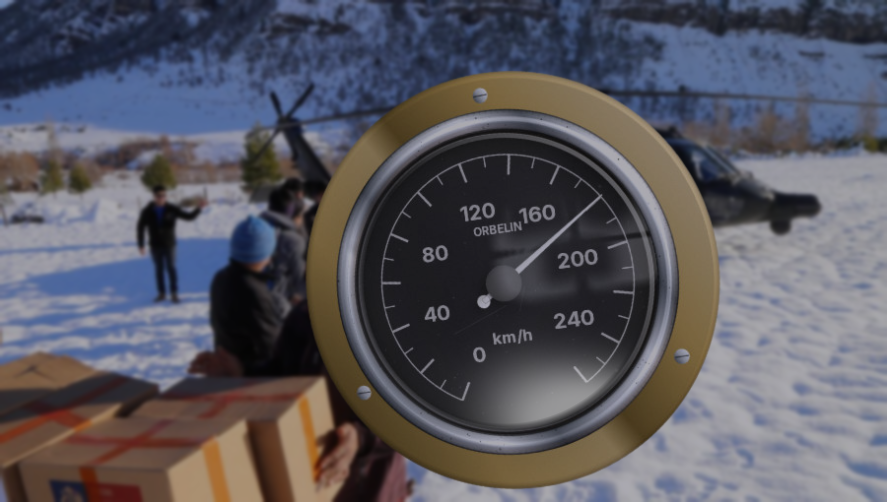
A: 180 km/h
